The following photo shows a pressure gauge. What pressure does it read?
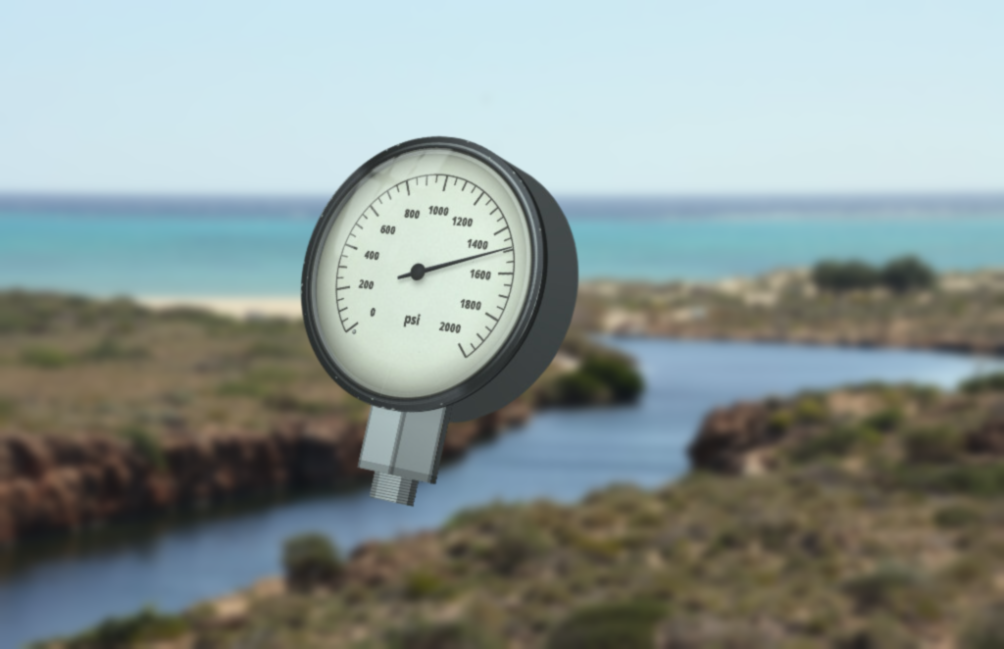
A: 1500 psi
